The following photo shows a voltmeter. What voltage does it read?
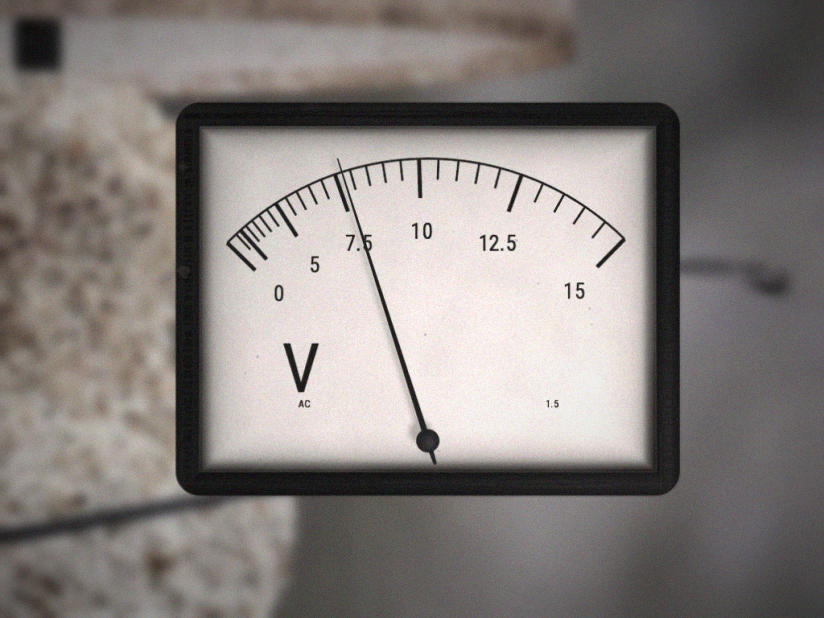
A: 7.75 V
